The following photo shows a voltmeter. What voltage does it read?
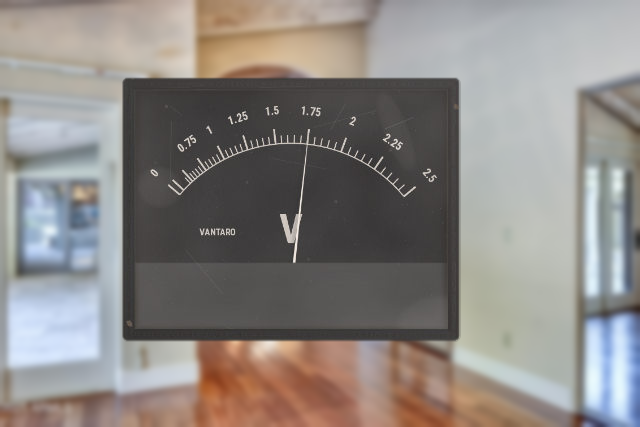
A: 1.75 V
